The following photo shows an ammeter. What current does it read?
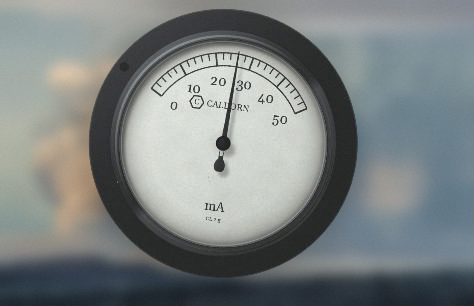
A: 26 mA
